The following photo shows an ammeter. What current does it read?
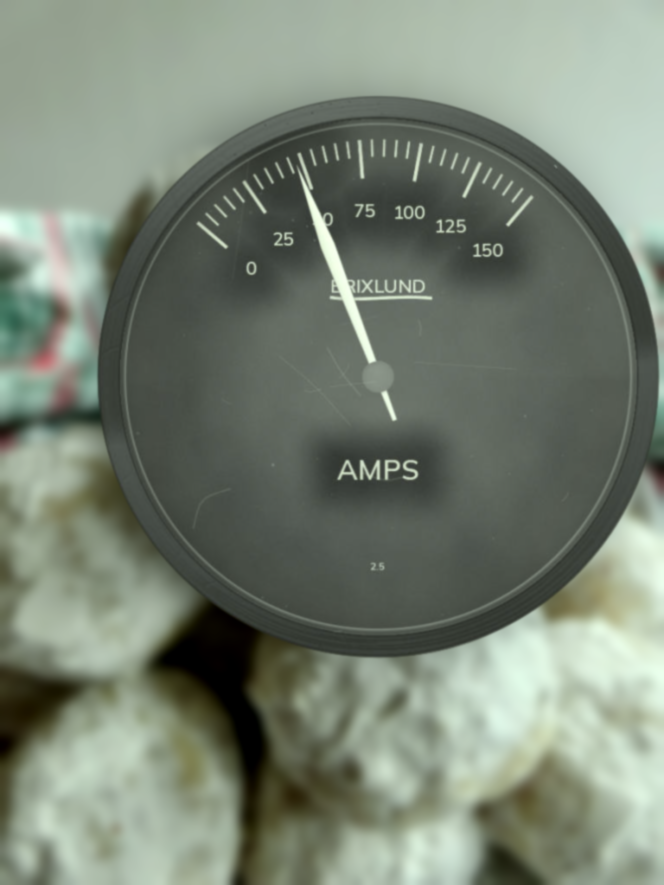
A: 47.5 A
